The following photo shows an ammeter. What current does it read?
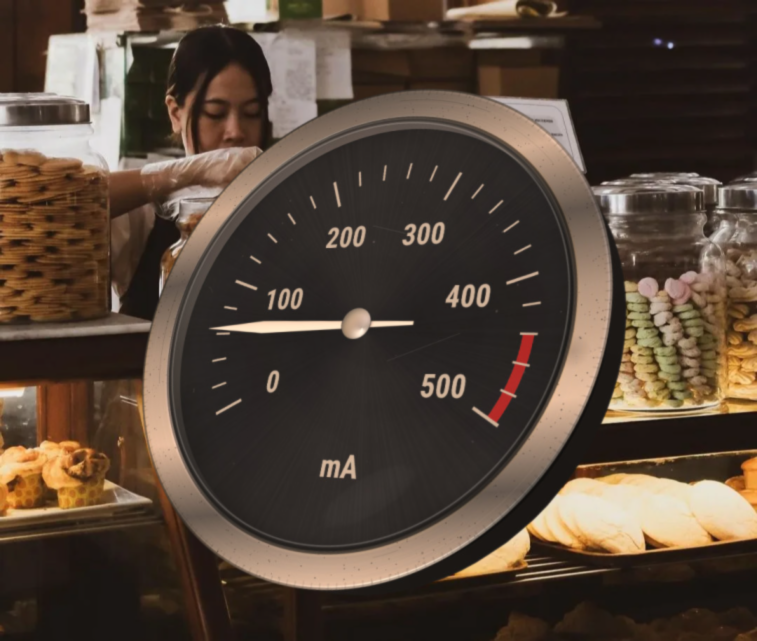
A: 60 mA
